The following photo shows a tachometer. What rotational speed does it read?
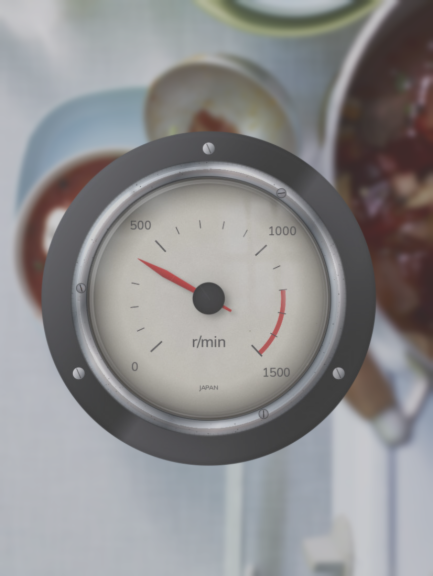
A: 400 rpm
